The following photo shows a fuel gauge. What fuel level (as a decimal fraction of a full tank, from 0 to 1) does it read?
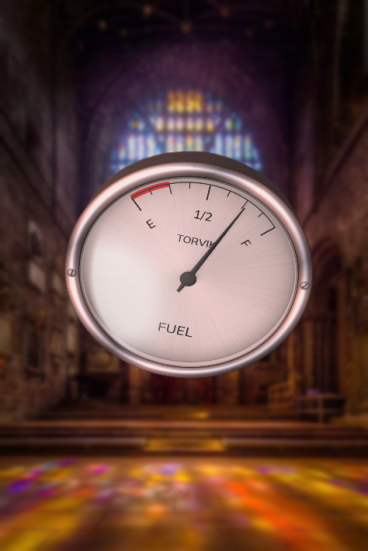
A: 0.75
